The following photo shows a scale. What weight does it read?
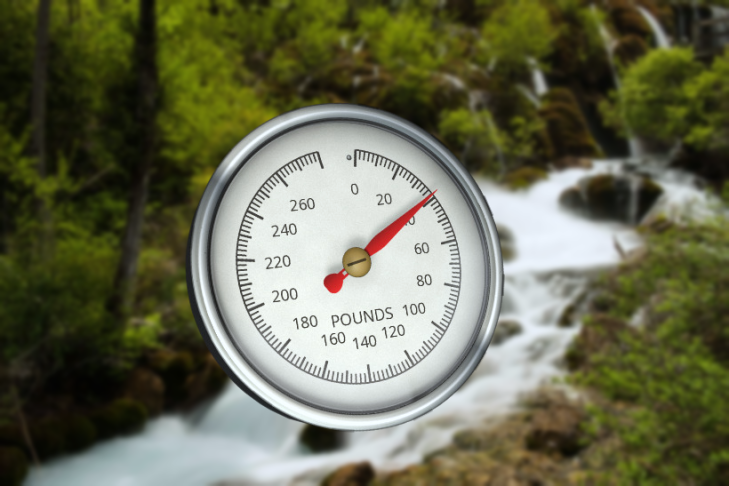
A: 38 lb
